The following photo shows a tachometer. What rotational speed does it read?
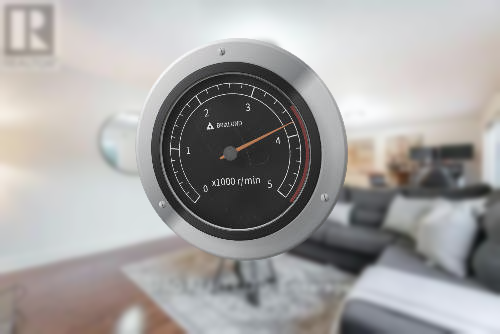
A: 3800 rpm
